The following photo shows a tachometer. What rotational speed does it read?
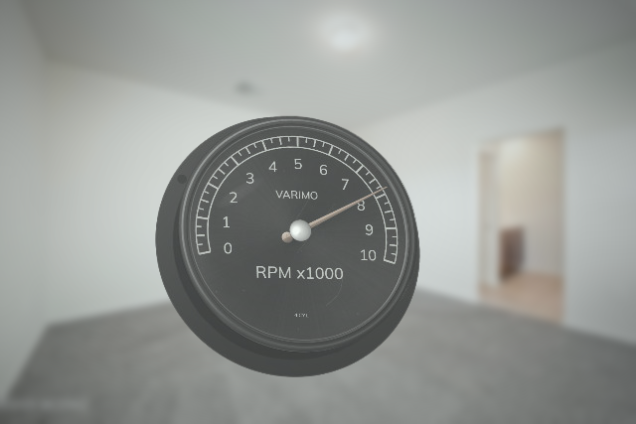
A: 7875 rpm
